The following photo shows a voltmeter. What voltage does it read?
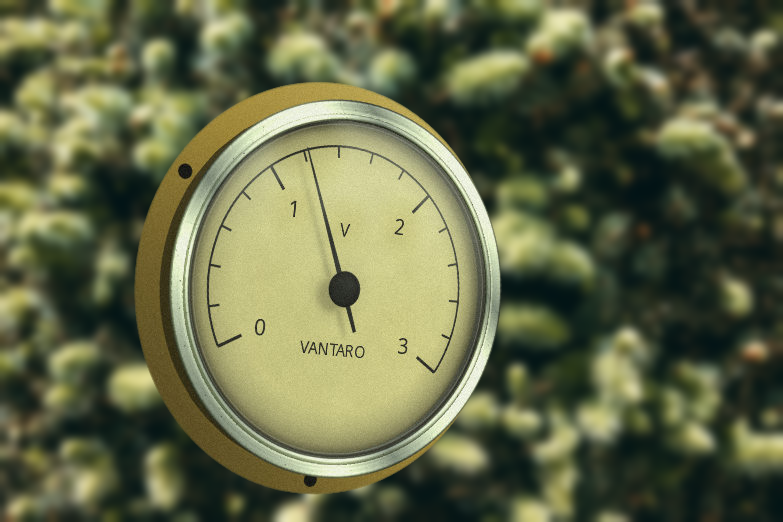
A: 1.2 V
